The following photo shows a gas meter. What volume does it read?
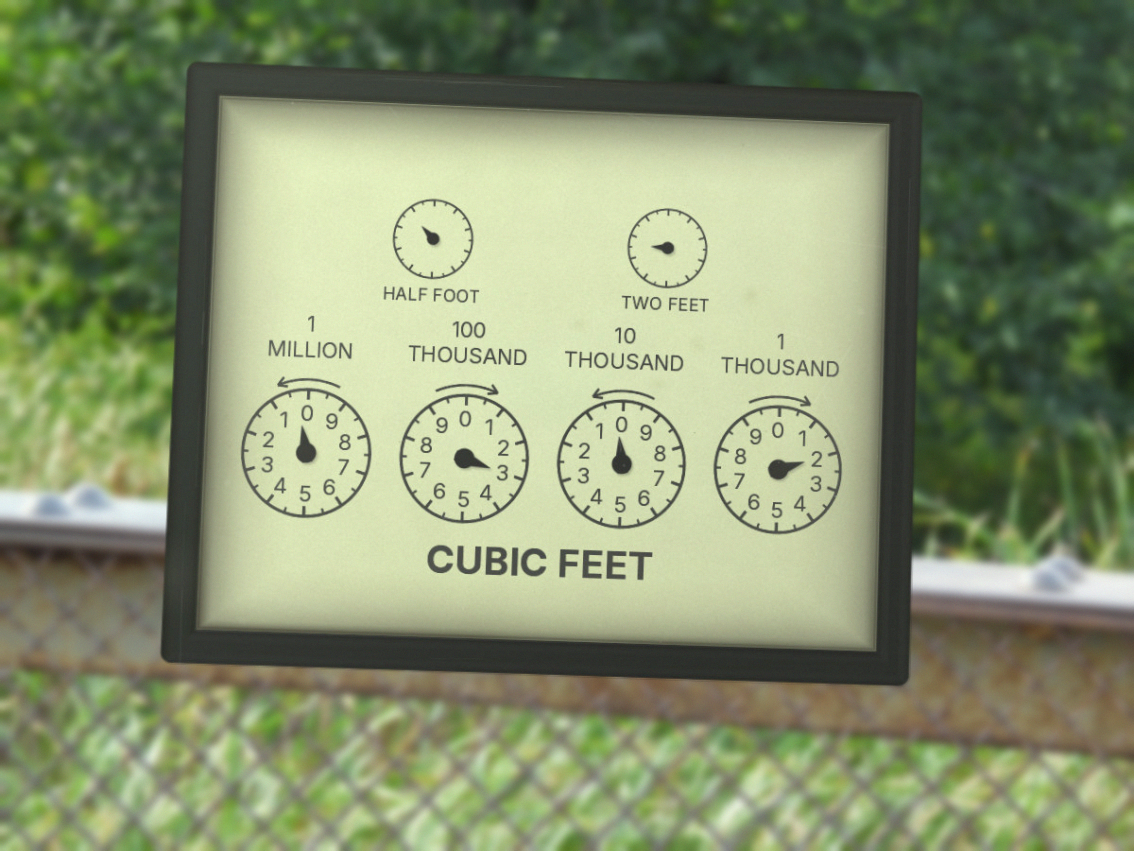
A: 30200 ft³
